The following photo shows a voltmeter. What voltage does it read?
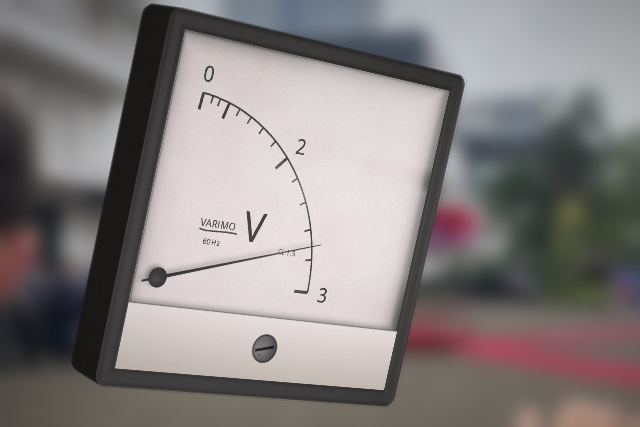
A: 2.7 V
